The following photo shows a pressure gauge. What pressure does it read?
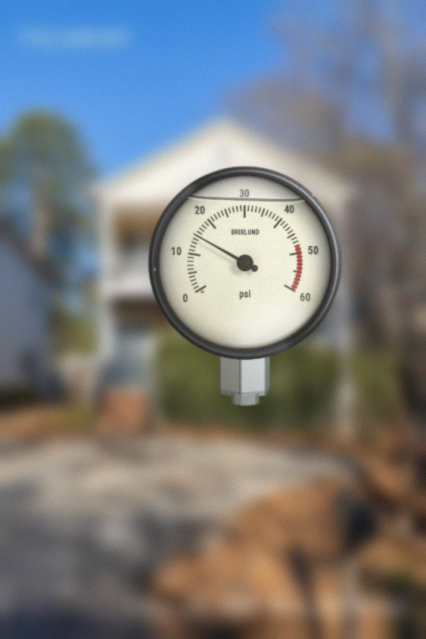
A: 15 psi
